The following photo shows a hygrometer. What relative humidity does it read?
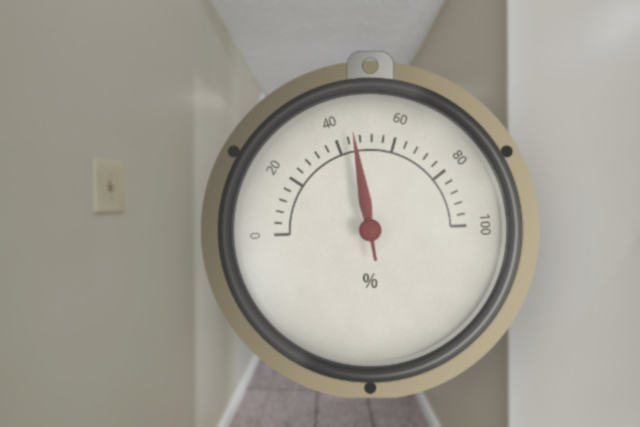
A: 46 %
